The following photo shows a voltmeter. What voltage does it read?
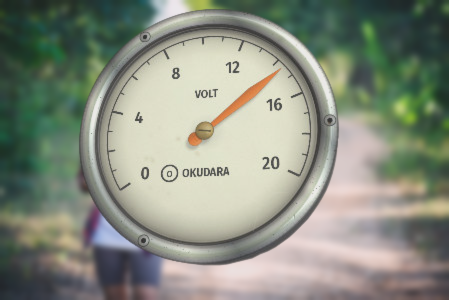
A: 14.5 V
